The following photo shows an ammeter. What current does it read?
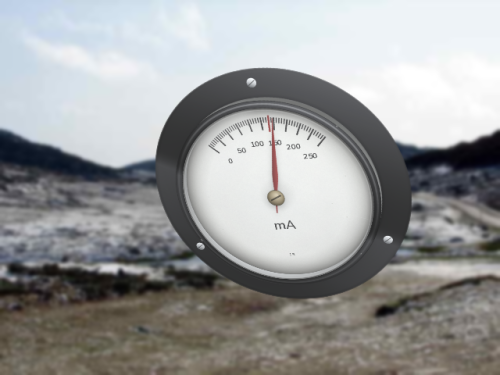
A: 150 mA
